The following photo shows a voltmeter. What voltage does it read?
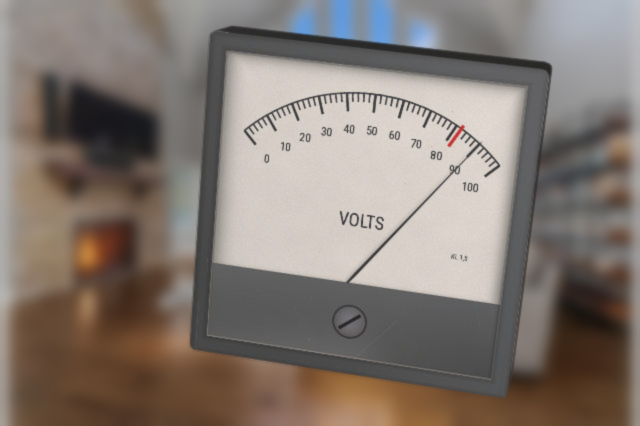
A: 90 V
